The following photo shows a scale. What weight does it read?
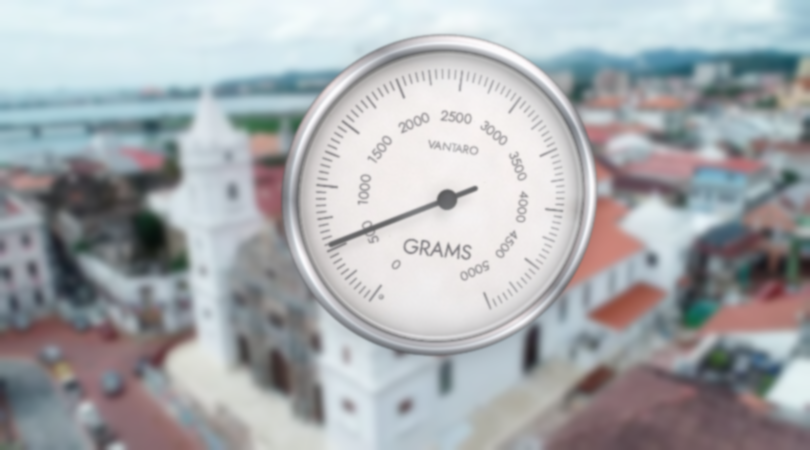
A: 550 g
